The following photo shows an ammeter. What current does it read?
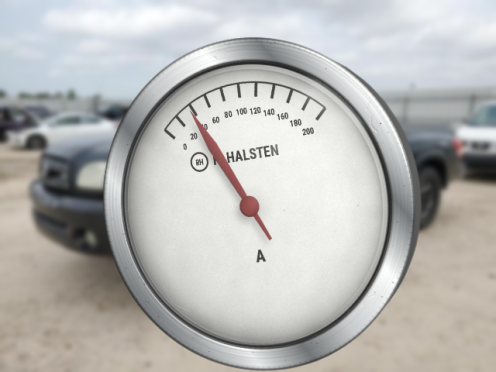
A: 40 A
